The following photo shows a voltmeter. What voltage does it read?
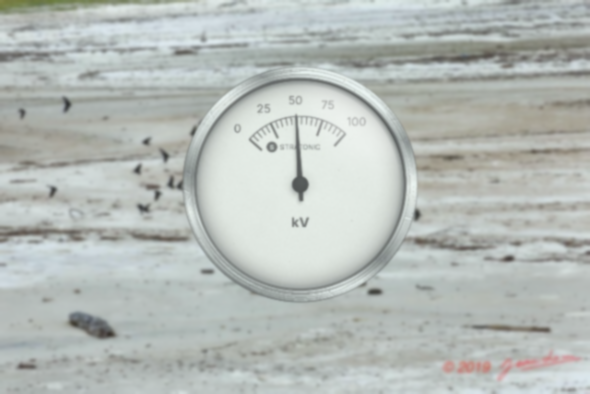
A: 50 kV
